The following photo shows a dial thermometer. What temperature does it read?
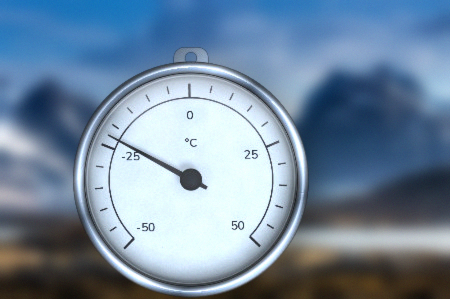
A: -22.5 °C
